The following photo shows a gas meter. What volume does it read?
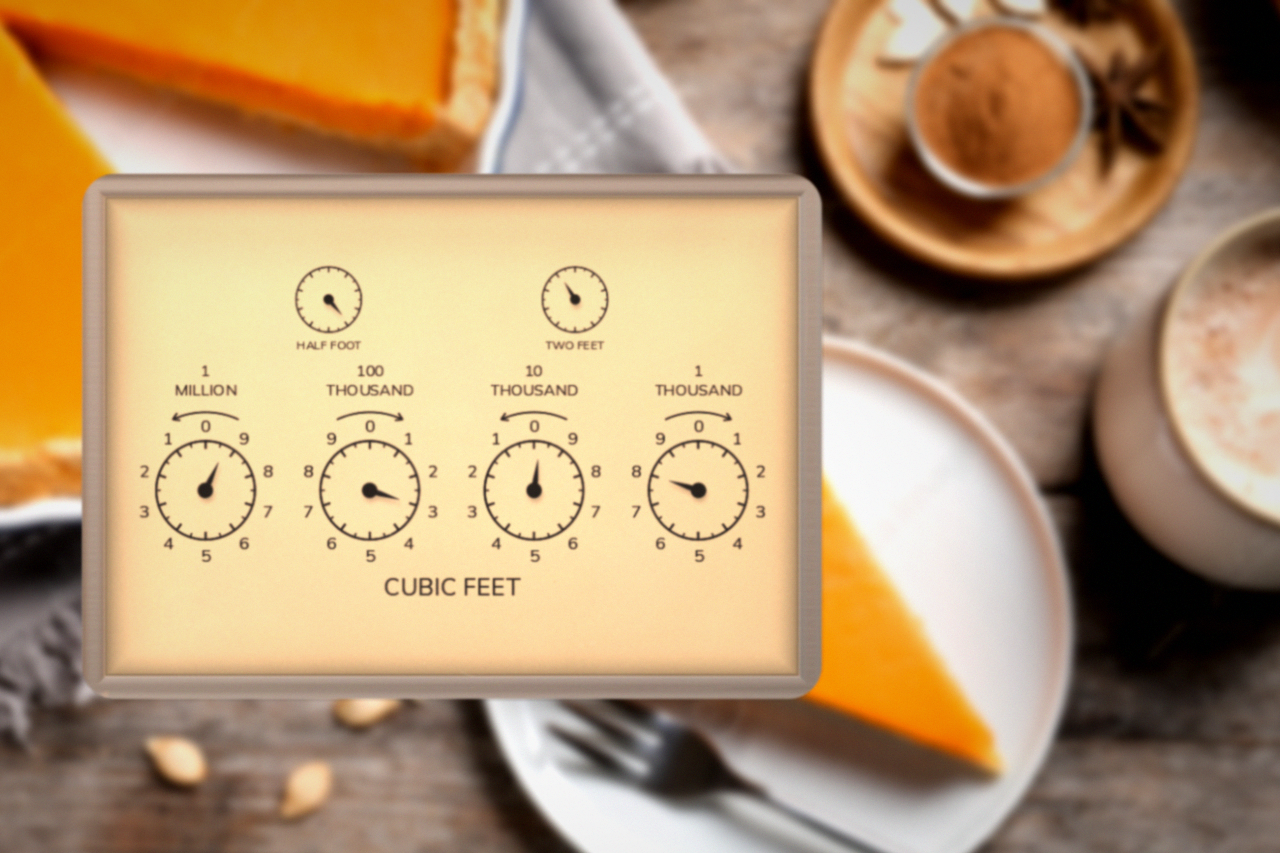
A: 929800 ft³
